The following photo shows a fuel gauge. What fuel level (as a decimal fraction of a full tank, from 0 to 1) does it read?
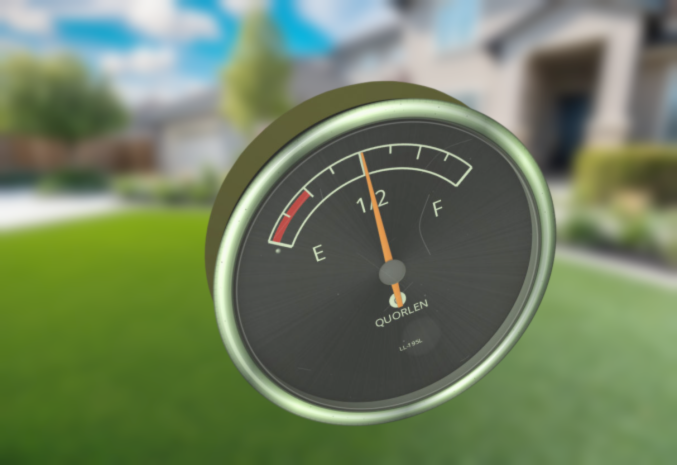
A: 0.5
